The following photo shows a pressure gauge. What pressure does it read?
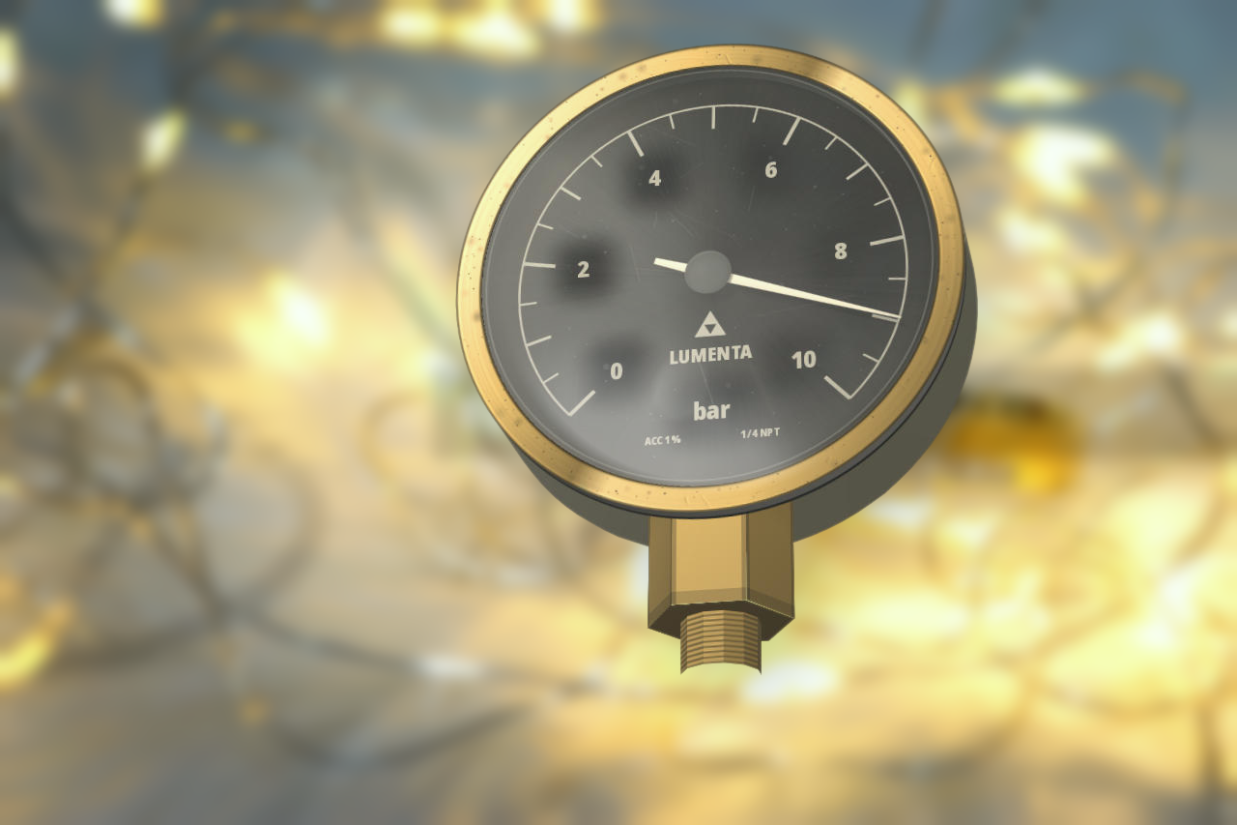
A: 9 bar
